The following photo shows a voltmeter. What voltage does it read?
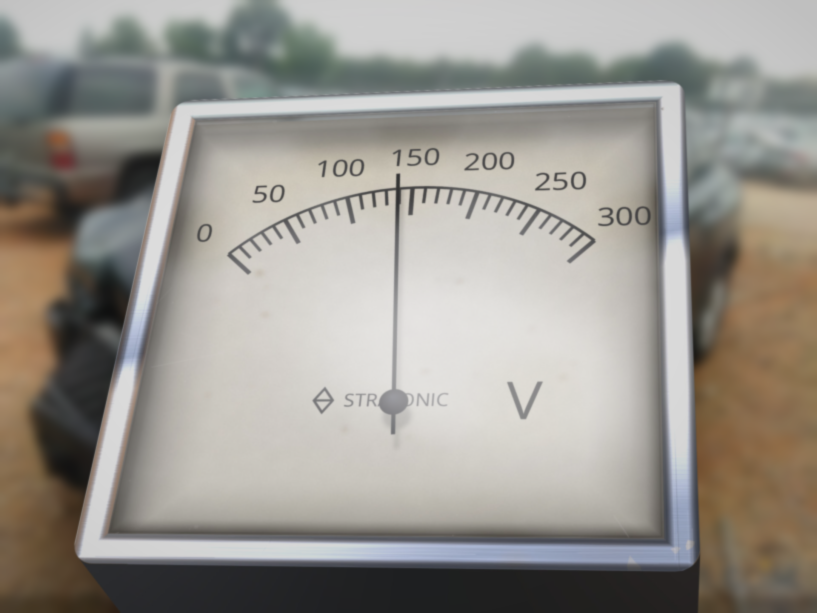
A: 140 V
